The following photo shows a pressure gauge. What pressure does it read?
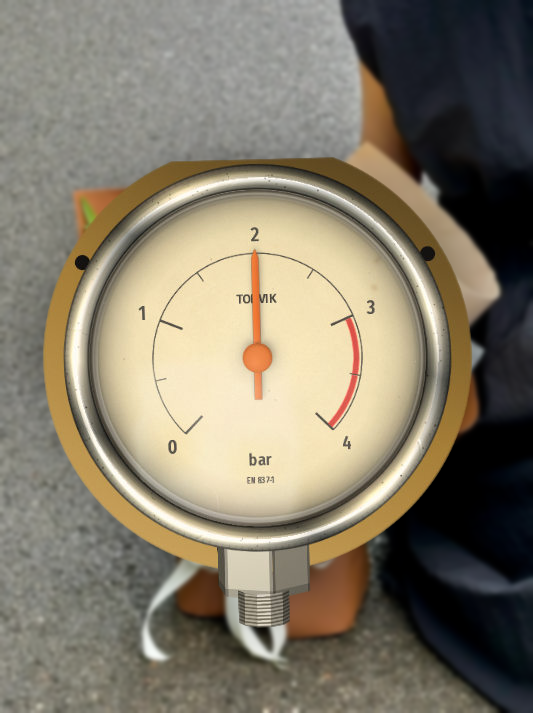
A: 2 bar
